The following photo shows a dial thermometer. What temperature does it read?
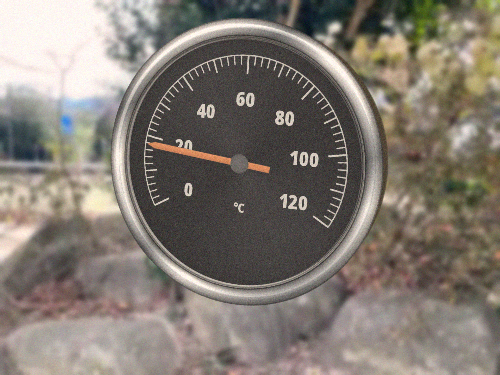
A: 18 °C
